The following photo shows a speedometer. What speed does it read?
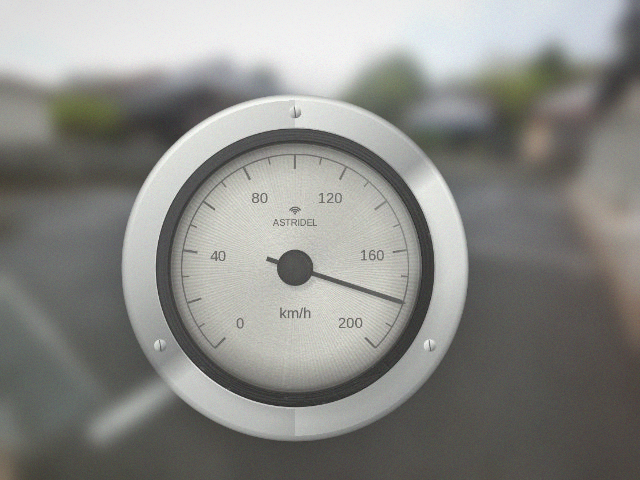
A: 180 km/h
